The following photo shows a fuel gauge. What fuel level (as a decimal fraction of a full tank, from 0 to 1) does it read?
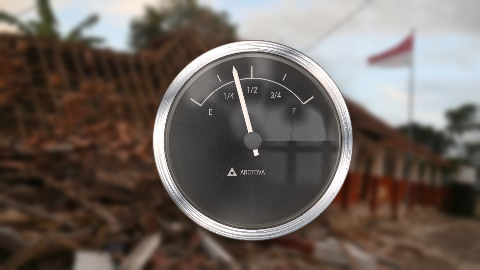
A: 0.375
